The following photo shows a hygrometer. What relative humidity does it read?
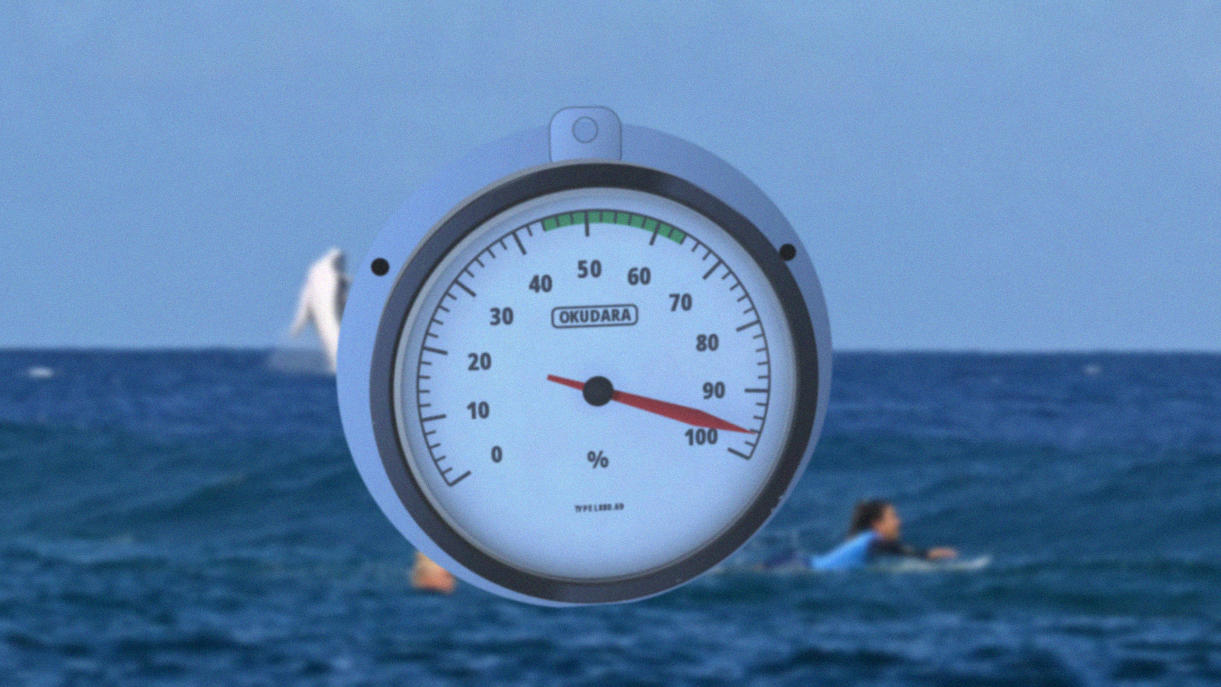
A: 96 %
